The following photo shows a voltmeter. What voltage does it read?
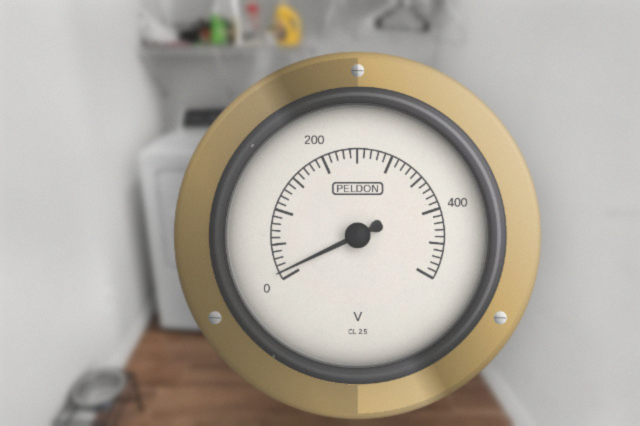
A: 10 V
